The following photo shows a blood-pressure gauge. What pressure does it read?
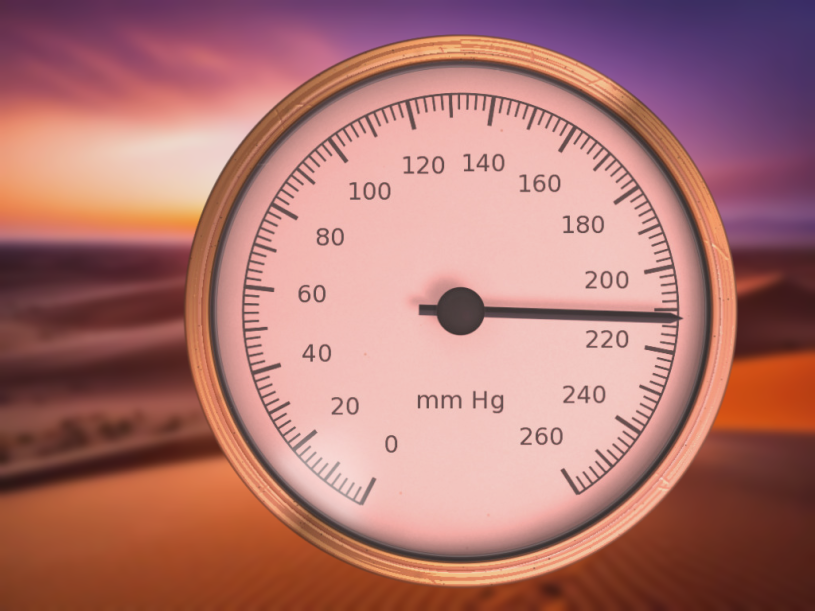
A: 212 mmHg
